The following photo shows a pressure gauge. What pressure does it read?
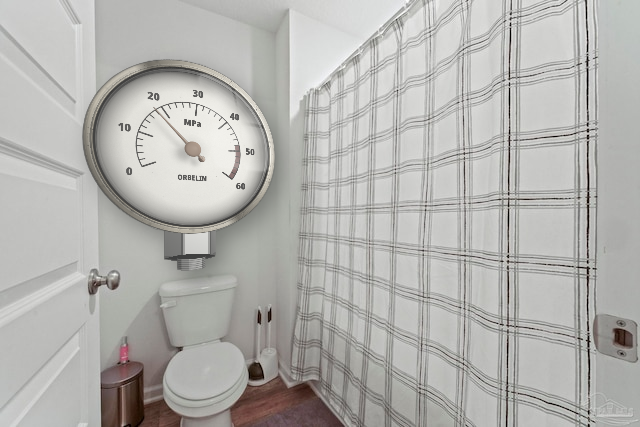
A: 18 MPa
